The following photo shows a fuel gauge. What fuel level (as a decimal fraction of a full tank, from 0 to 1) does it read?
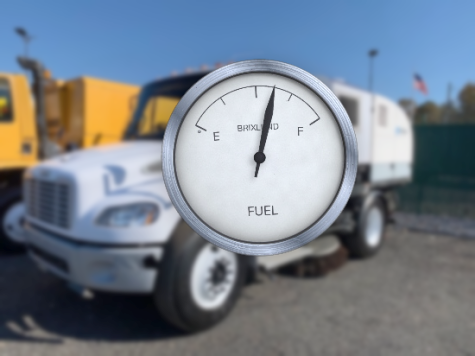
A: 0.625
